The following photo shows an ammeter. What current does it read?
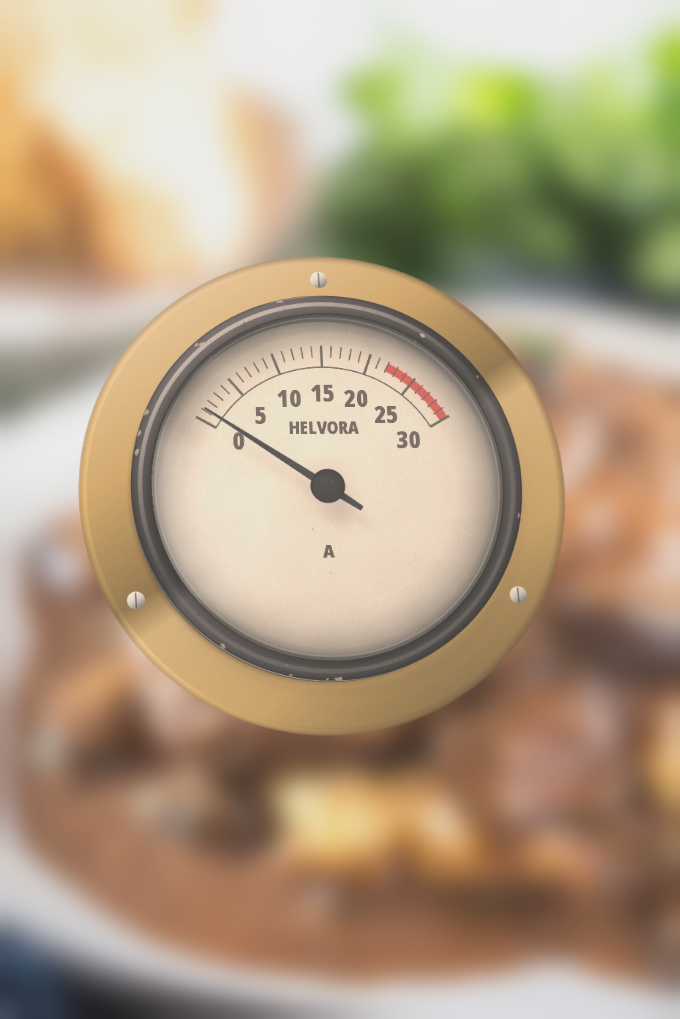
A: 1 A
